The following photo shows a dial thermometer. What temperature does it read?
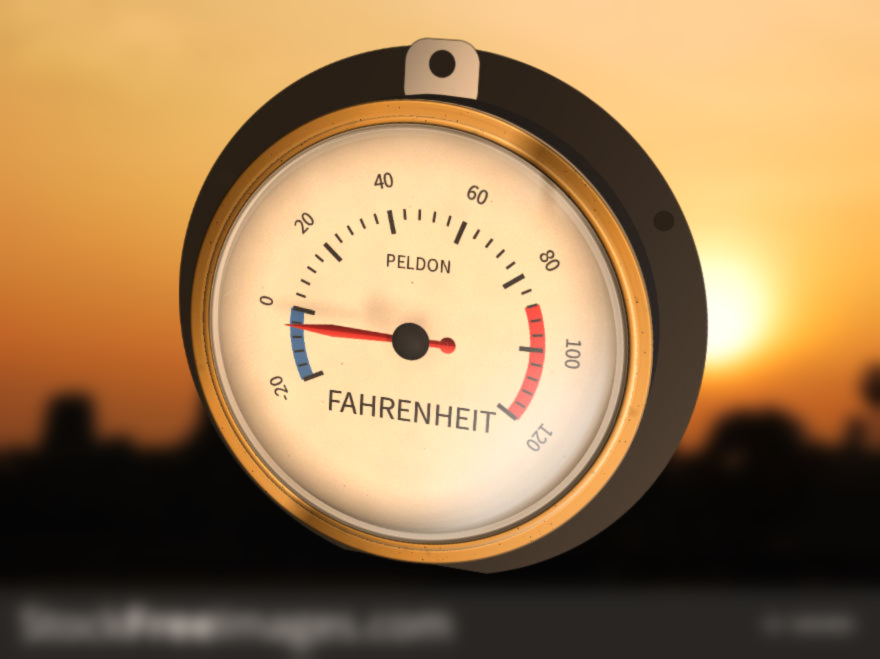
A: -4 °F
